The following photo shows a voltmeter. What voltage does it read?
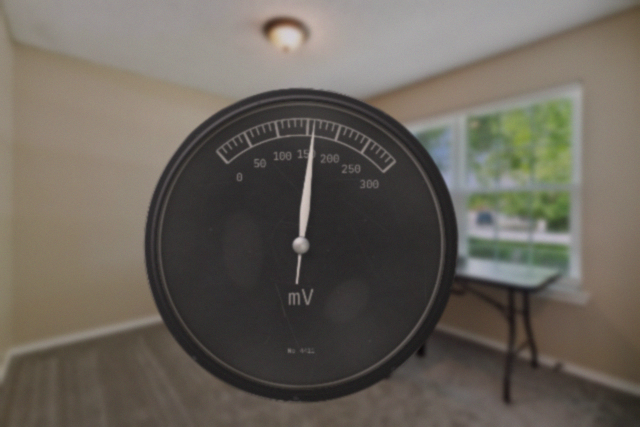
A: 160 mV
